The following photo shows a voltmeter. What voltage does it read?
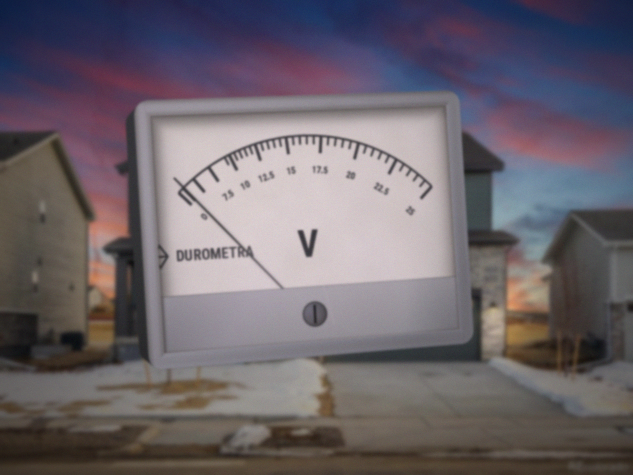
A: 2.5 V
